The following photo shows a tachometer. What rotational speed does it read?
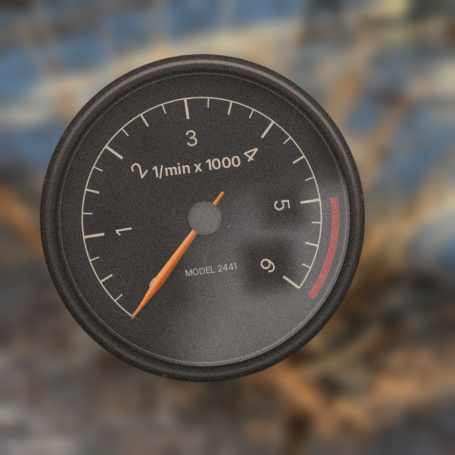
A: 0 rpm
